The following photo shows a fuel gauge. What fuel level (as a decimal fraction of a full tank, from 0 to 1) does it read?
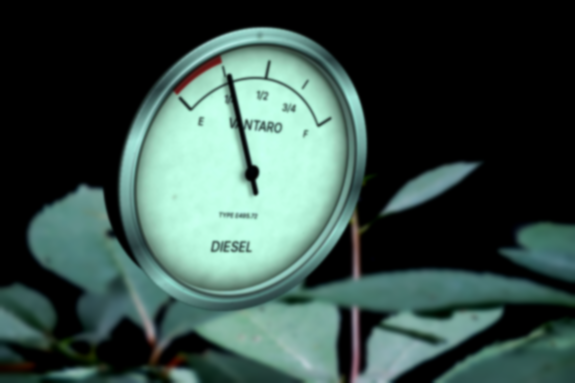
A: 0.25
